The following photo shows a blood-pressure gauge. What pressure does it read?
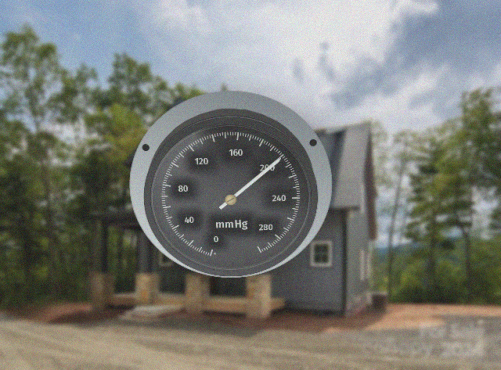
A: 200 mmHg
